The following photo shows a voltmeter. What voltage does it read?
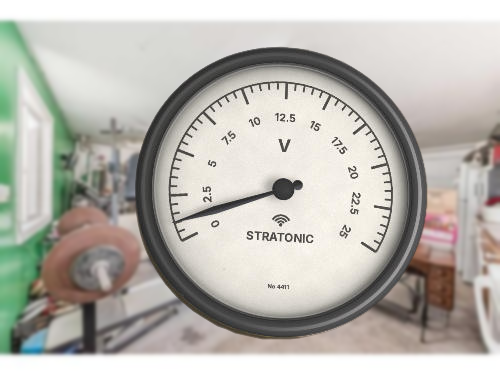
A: 1 V
